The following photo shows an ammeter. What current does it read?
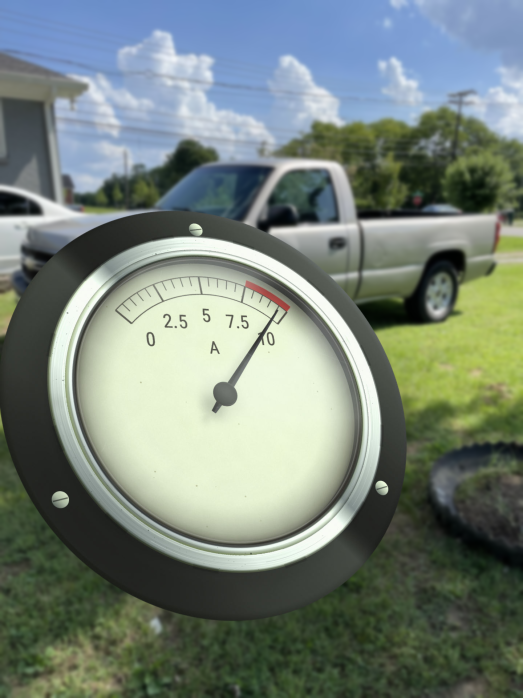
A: 9.5 A
